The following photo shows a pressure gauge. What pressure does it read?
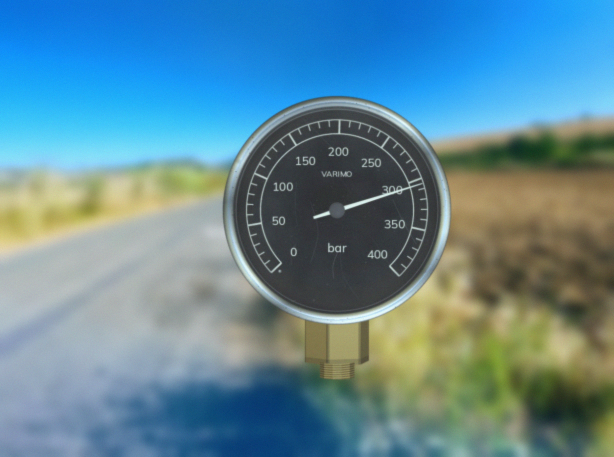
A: 305 bar
